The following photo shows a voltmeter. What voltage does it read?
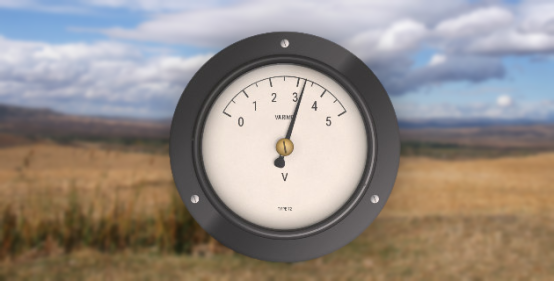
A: 3.25 V
